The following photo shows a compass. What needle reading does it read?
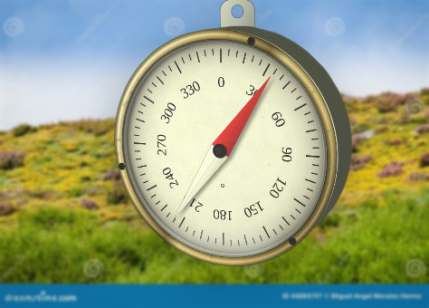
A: 35 °
